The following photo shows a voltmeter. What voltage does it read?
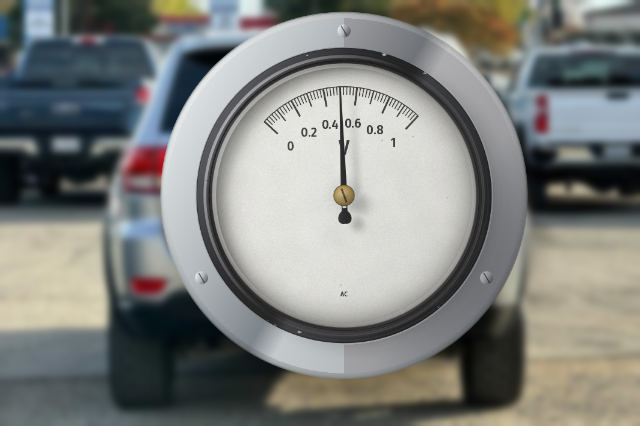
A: 0.5 V
